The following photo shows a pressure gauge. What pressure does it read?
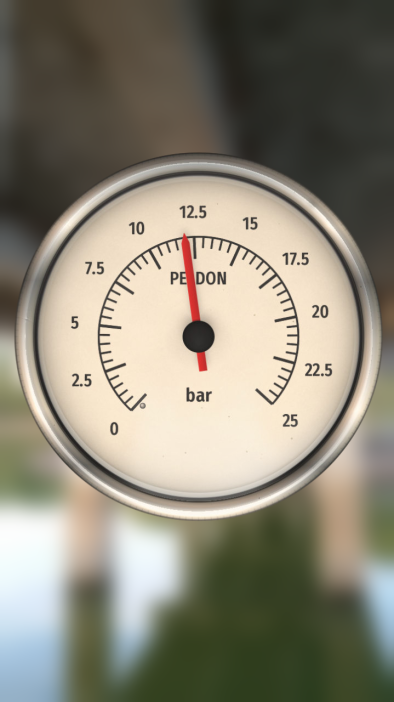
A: 12 bar
